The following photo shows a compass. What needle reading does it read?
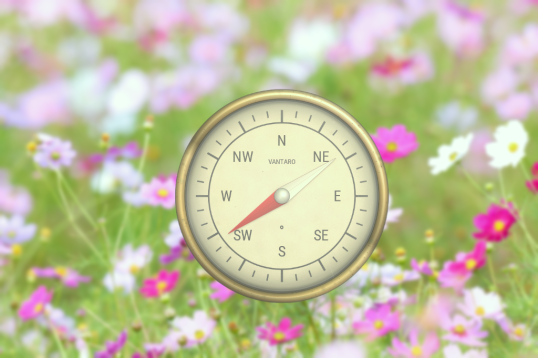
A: 235 °
